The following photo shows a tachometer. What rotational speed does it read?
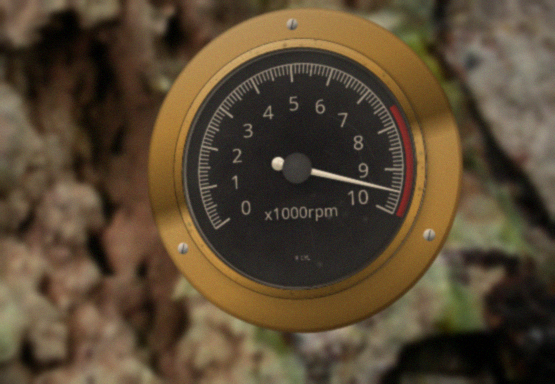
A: 9500 rpm
